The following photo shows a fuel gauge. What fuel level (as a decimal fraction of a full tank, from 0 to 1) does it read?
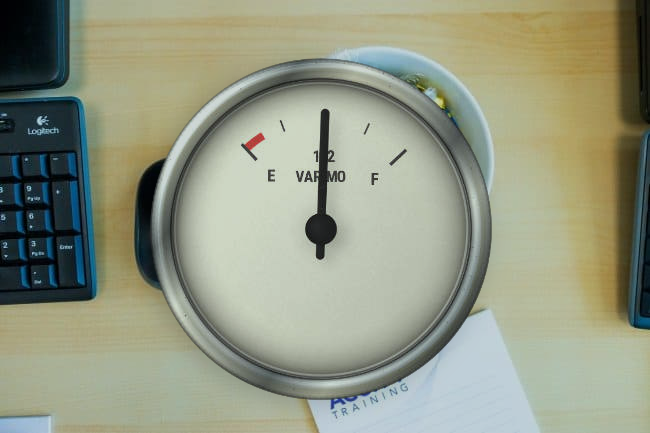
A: 0.5
